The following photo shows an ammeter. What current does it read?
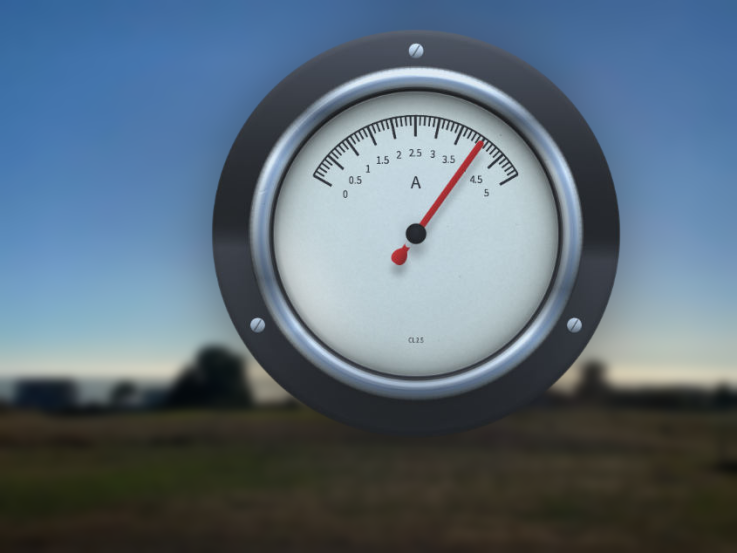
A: 4 A
